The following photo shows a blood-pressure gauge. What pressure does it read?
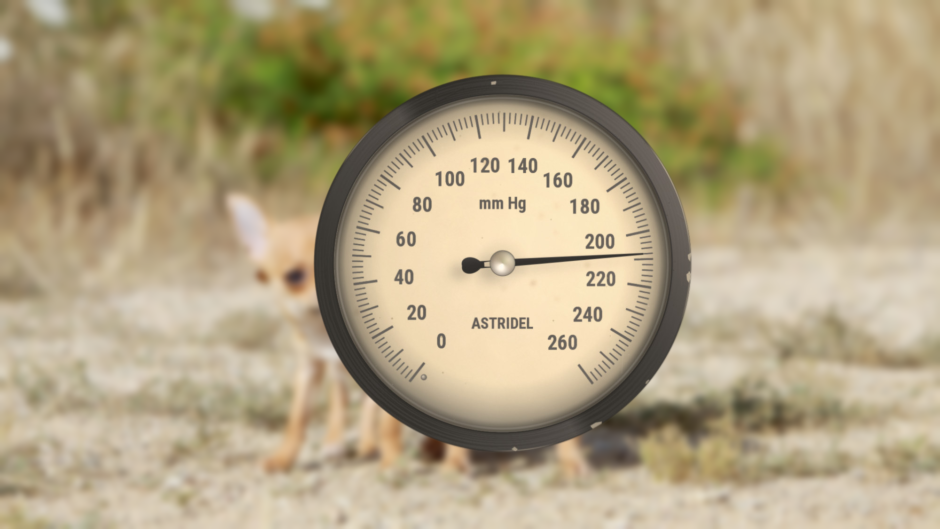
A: 208 mmHg
